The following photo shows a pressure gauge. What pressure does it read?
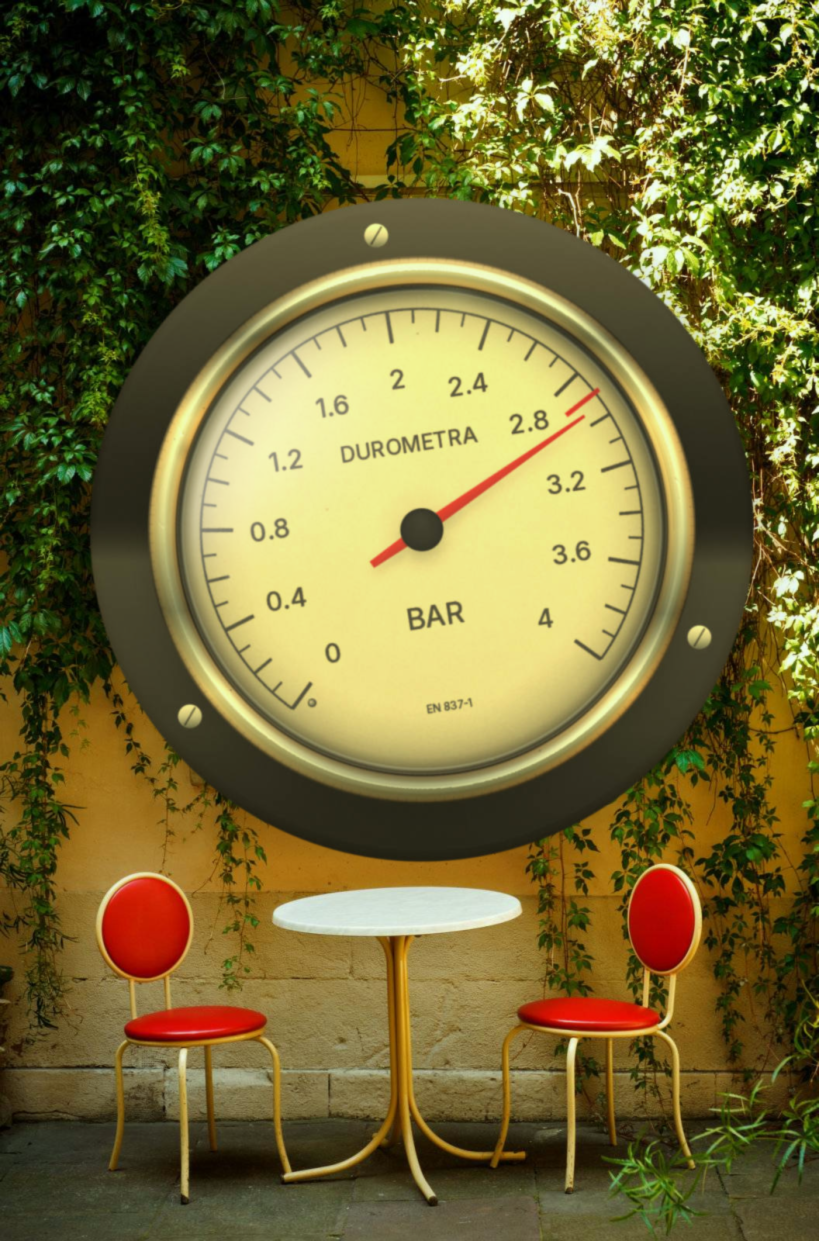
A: 2.95 bar
